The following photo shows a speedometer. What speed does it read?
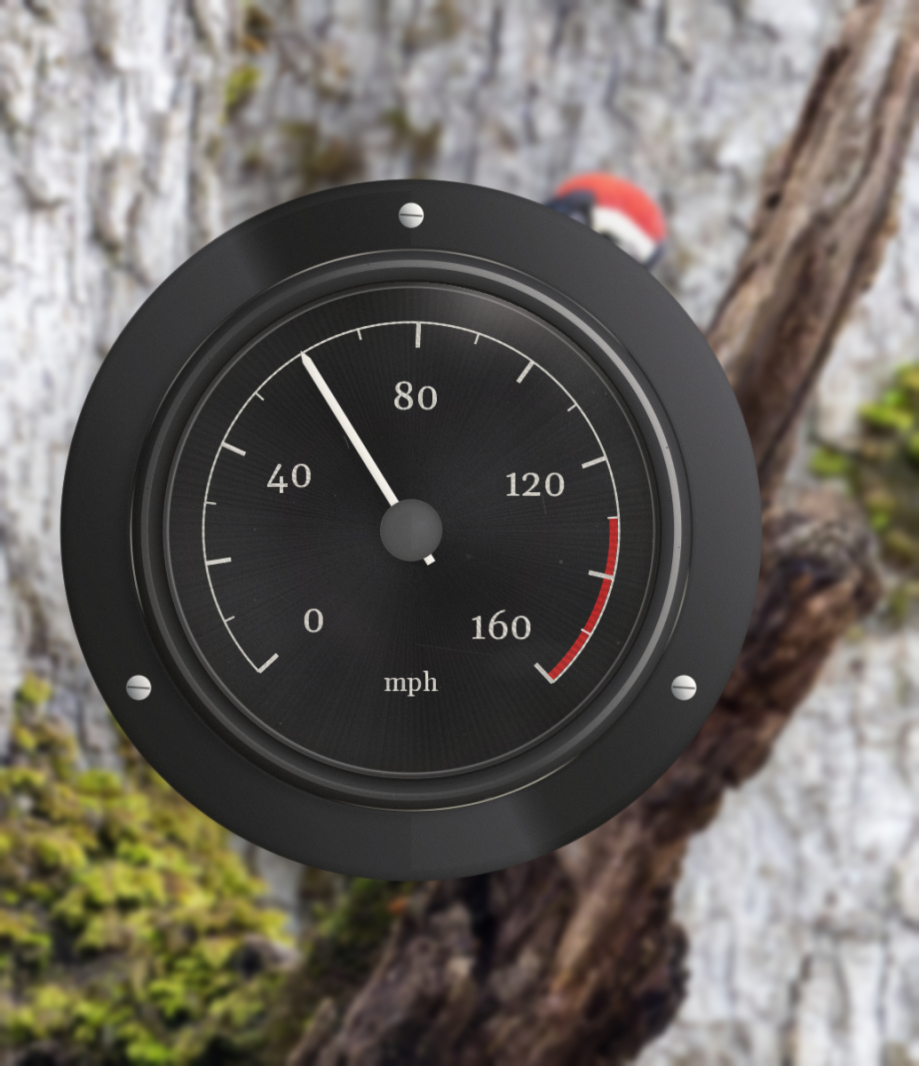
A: 60 mph
